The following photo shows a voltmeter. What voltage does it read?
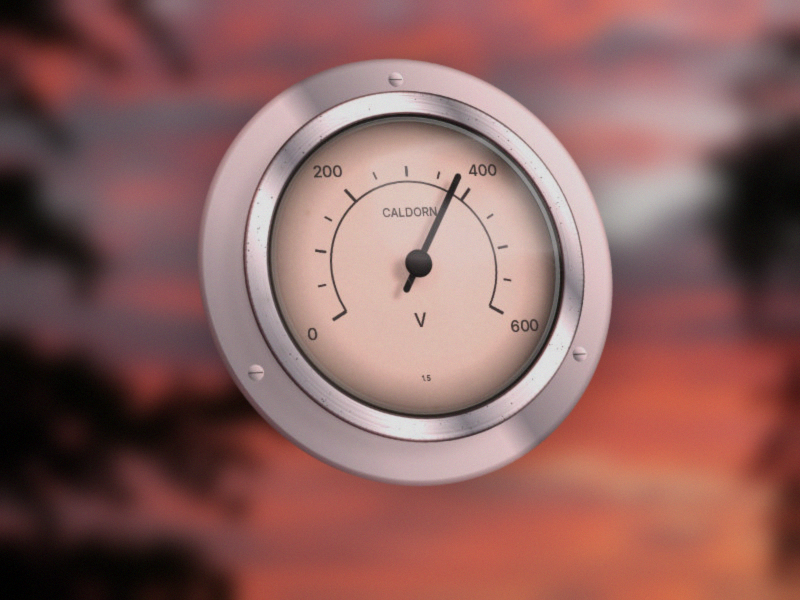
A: 375 V
